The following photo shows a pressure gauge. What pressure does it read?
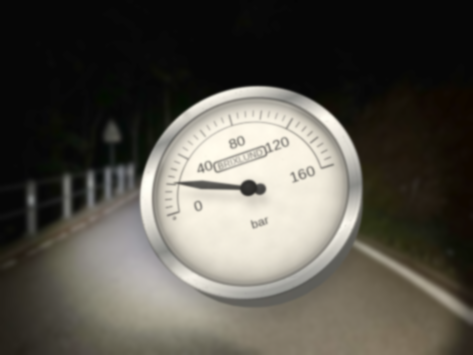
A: 20 bar
